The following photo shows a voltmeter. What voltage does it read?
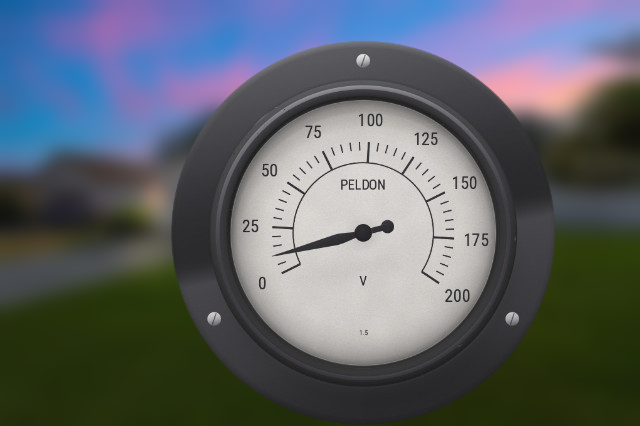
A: 10 V
